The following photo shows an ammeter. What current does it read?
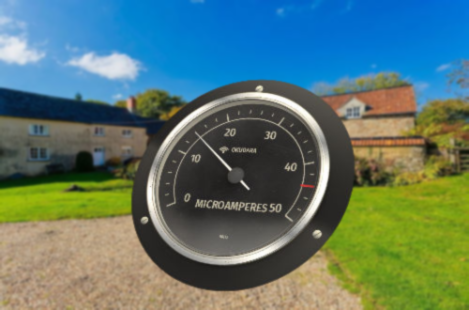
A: 14 µA
